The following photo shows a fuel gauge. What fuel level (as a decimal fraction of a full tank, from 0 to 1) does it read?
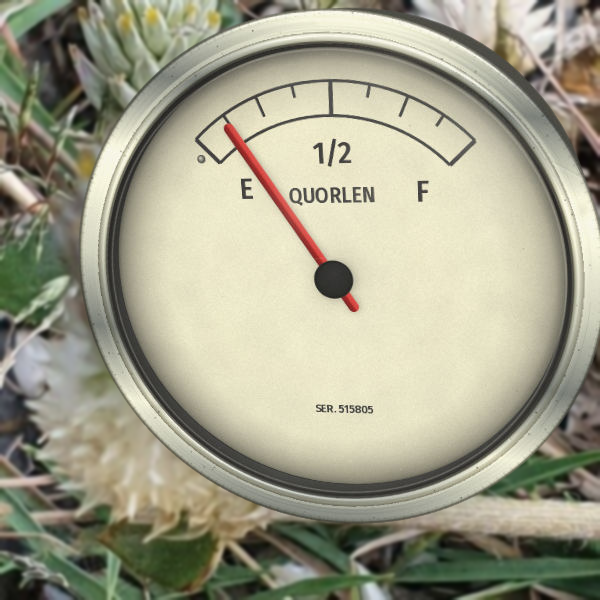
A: 0.125
